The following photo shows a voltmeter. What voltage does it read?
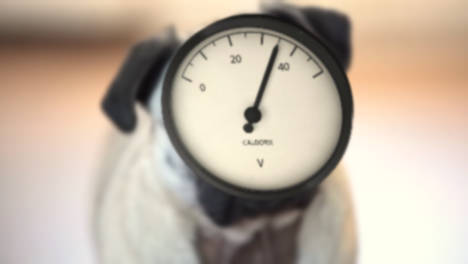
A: 35 V
